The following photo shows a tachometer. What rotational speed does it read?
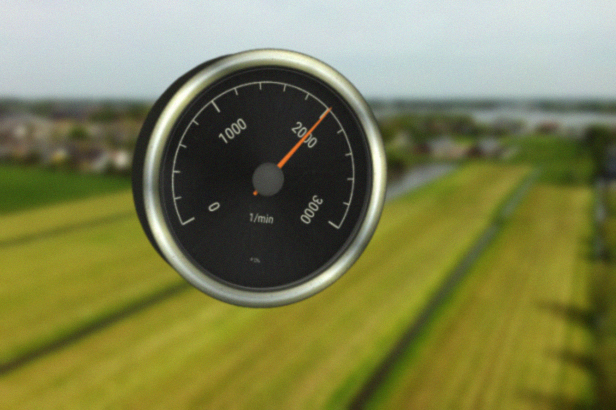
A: 2000 rpm
